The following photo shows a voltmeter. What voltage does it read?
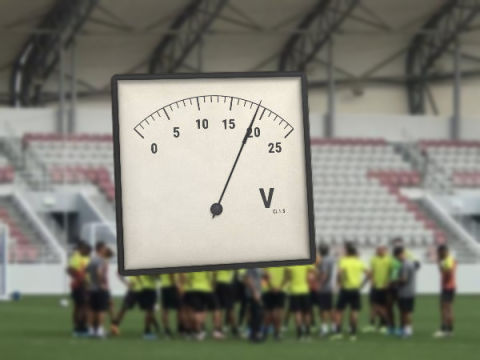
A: 19 V
